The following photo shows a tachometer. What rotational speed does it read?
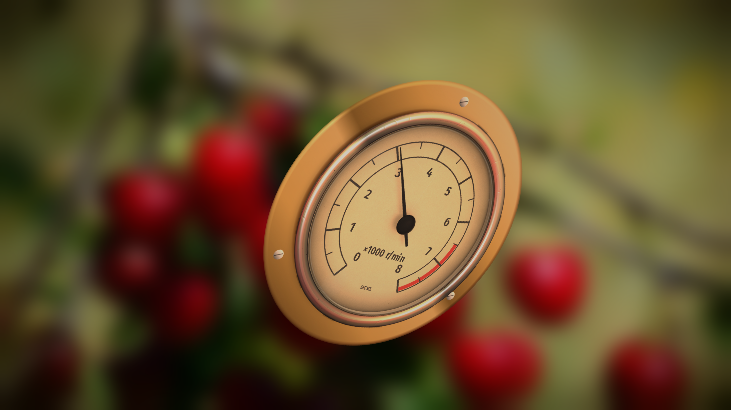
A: 3000 rpm
